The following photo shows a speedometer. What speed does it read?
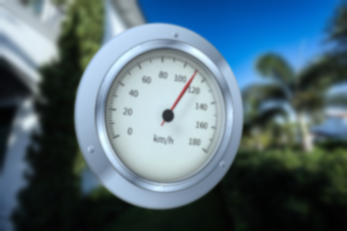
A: 110 km/h
